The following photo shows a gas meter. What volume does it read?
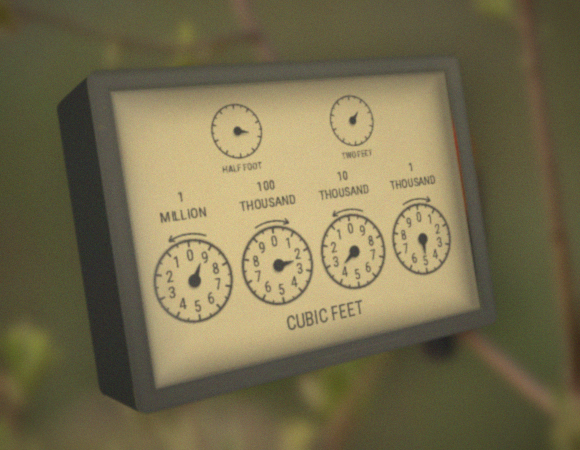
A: 923500 ft³
